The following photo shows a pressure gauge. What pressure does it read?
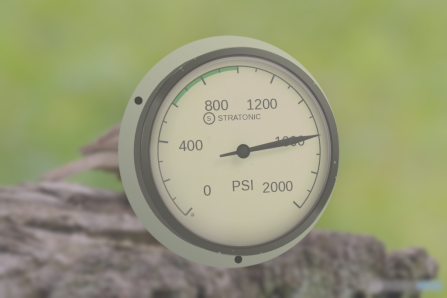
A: 1600 psi
